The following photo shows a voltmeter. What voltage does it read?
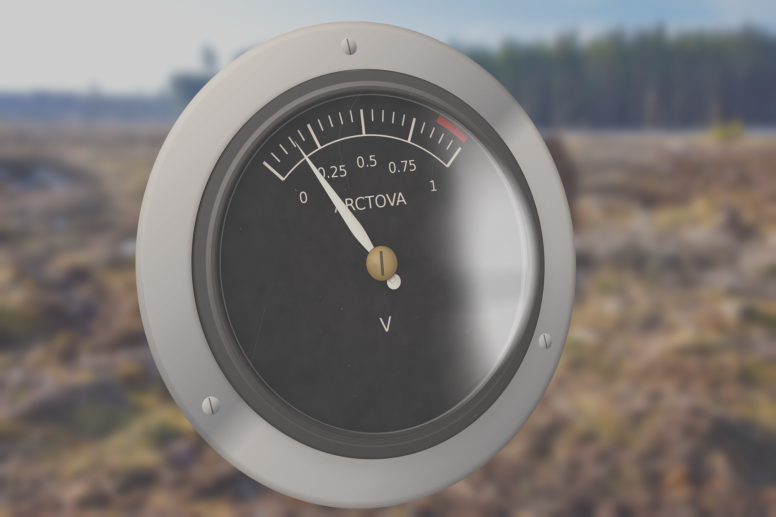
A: 0.15 V
